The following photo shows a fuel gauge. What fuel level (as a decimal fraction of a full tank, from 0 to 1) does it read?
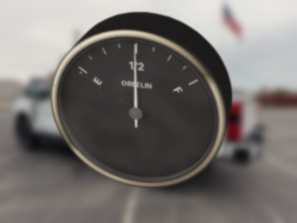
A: 0.5
